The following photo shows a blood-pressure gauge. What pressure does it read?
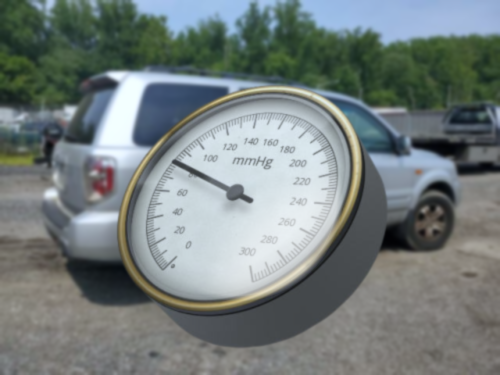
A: 80 mmHg
